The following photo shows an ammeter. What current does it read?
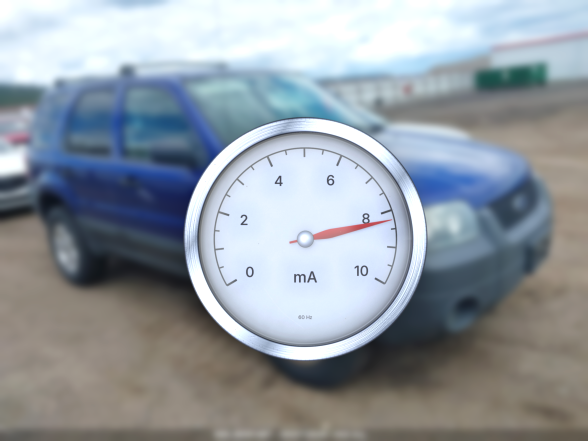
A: 8.25 mA
